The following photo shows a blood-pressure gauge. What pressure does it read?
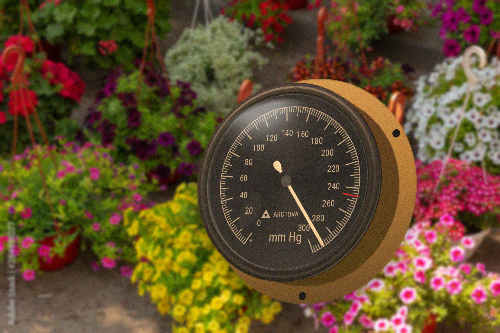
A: 290 mmHg
